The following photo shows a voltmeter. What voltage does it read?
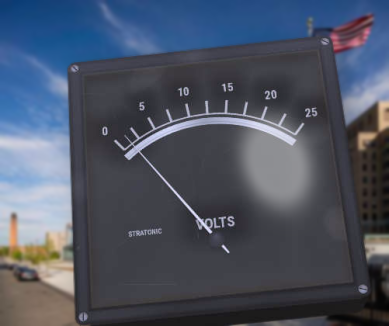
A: 1.25 V
